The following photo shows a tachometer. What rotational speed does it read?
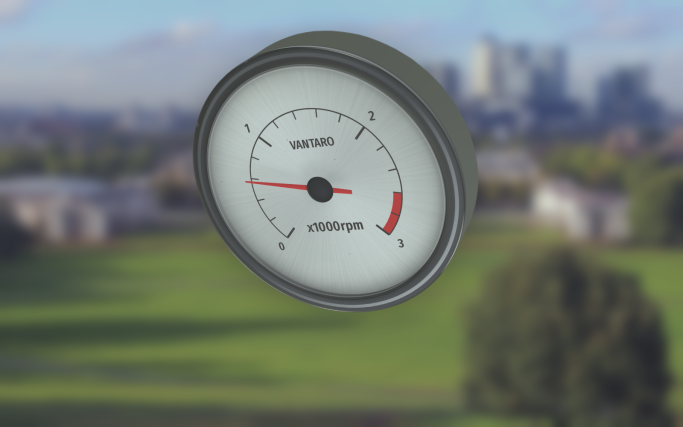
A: 600 rpm
